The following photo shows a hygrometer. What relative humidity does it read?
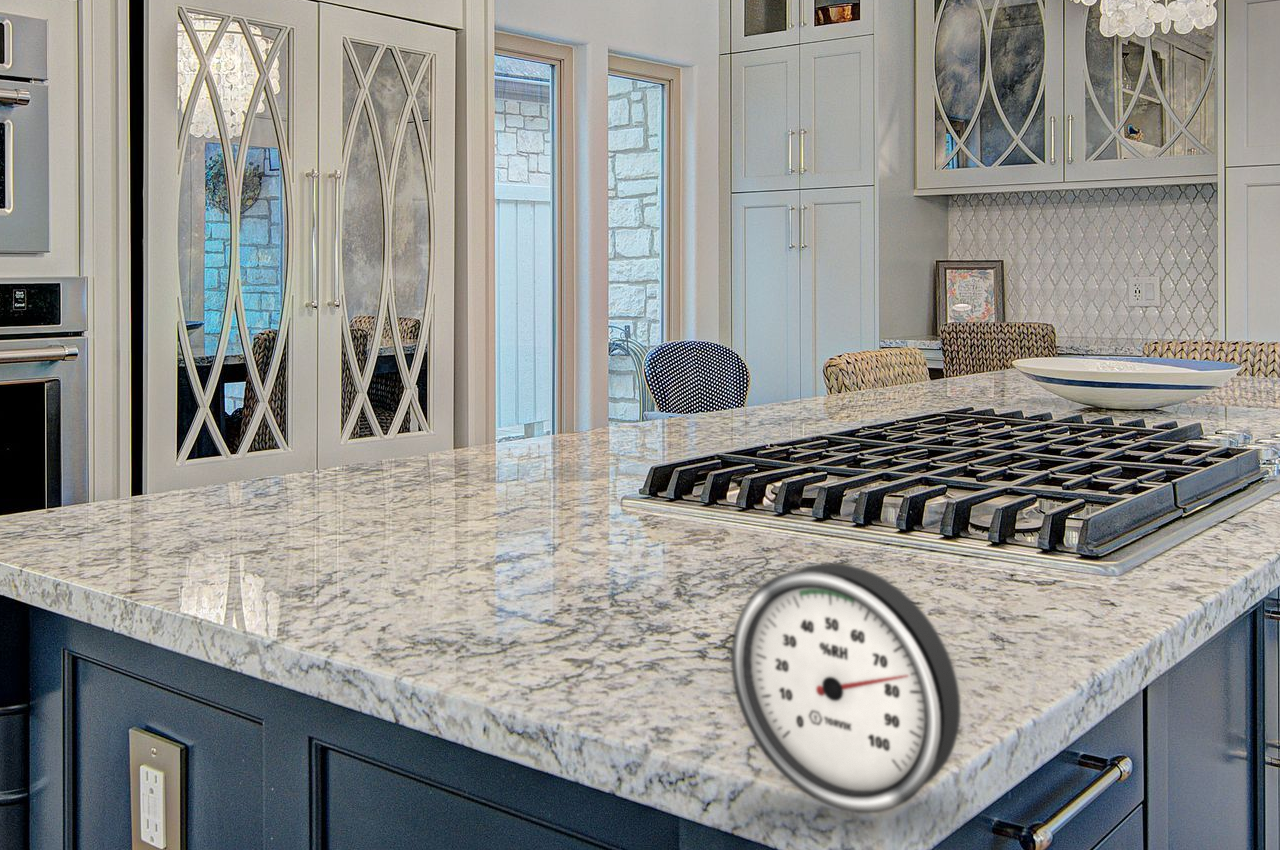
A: 76 %
